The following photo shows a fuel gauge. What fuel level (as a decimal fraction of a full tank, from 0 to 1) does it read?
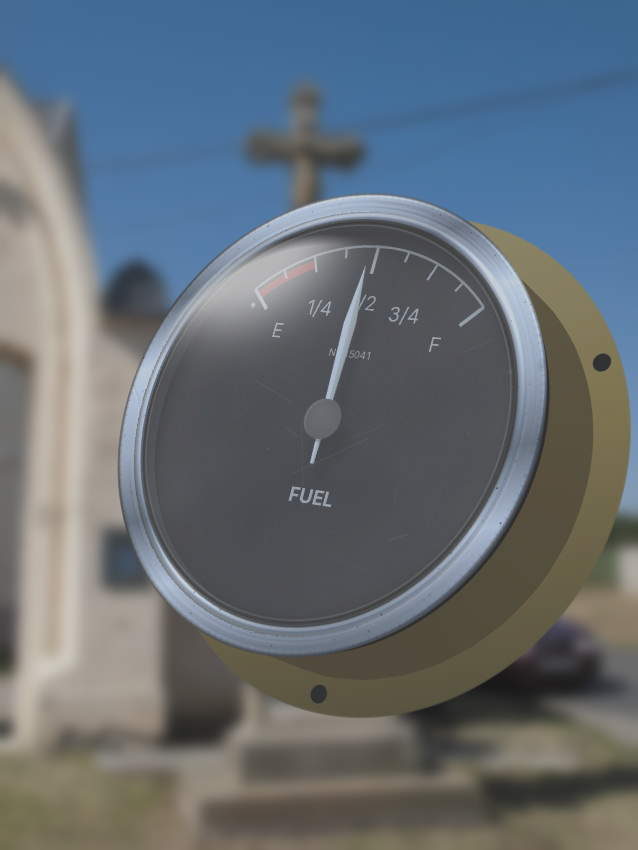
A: 0.5
